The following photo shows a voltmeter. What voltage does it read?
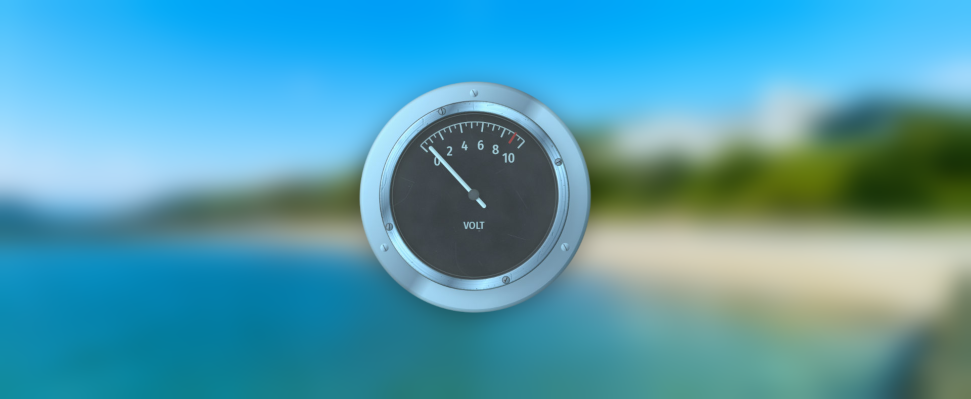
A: 0.5 V
